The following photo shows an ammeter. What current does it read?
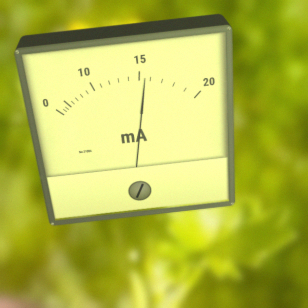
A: 15.5 mA
